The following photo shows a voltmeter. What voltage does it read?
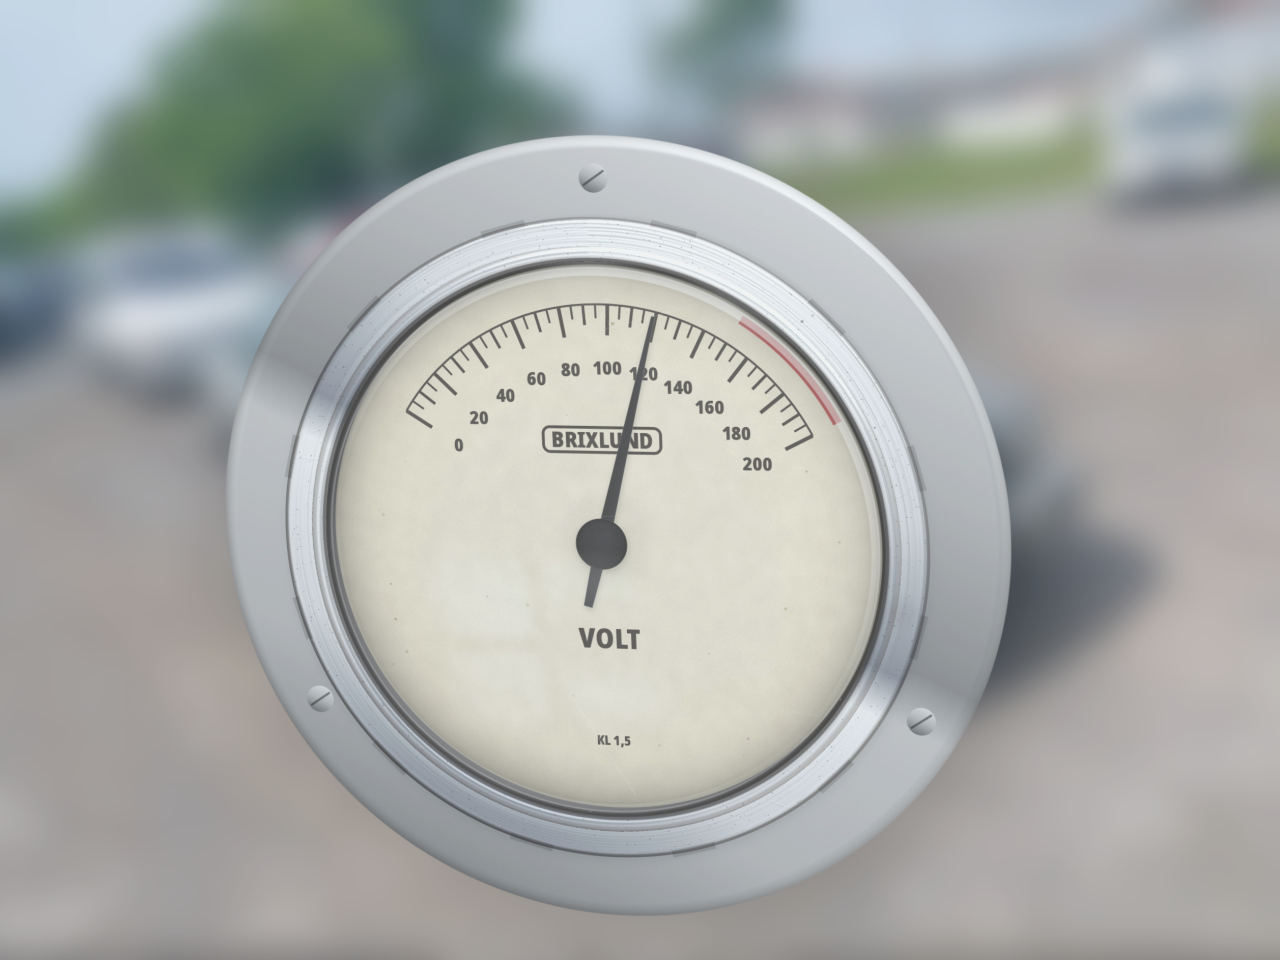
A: 120 V
